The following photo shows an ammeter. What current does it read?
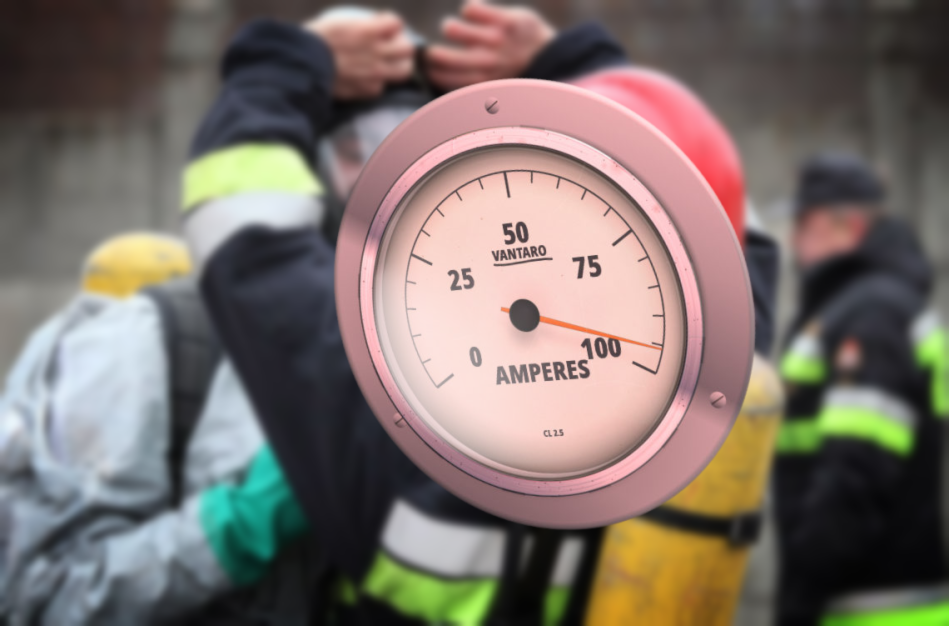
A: 95 A
